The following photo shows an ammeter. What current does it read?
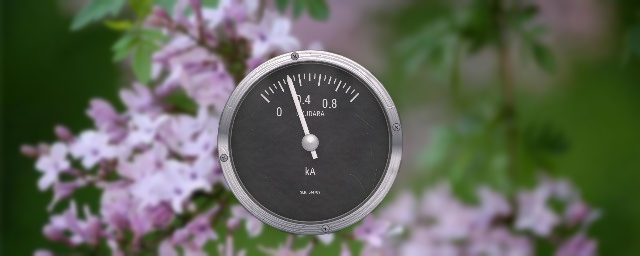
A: 0.3 kA
